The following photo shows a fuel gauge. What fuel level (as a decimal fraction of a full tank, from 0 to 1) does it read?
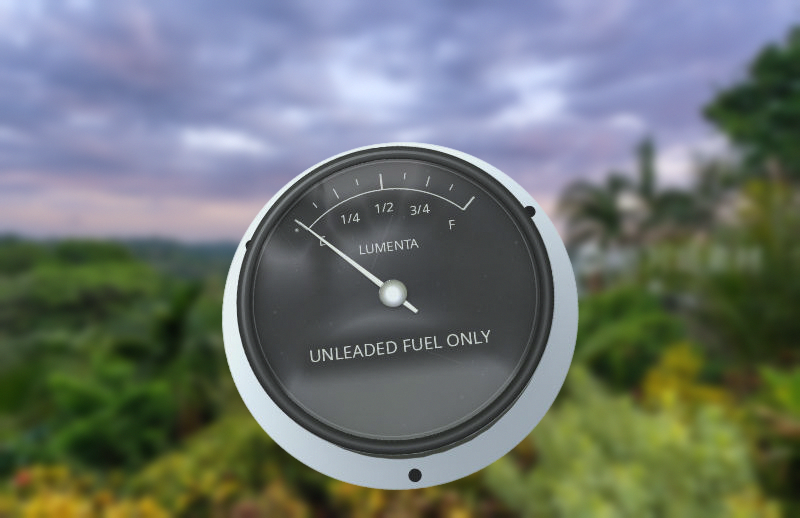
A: 0
